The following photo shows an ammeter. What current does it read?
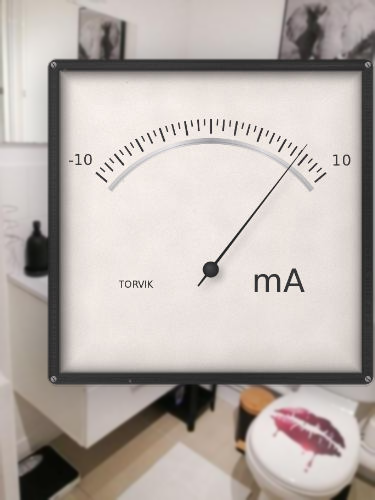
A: 7.5 mA
